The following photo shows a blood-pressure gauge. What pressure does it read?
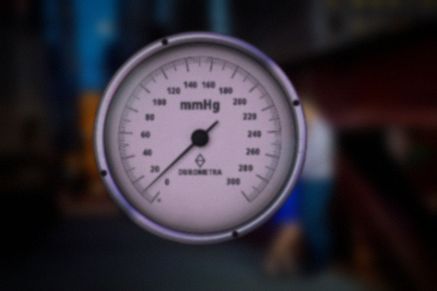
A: 10 mmHg
